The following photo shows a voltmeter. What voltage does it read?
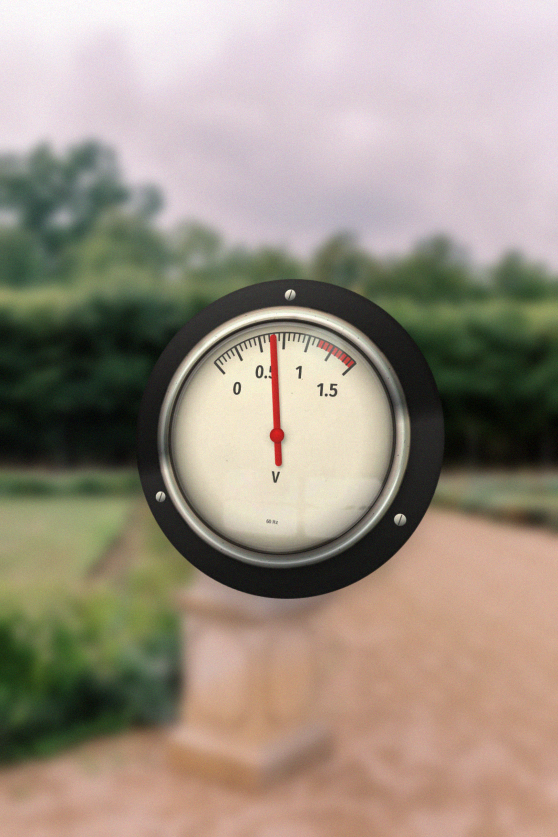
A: 0.65 V
